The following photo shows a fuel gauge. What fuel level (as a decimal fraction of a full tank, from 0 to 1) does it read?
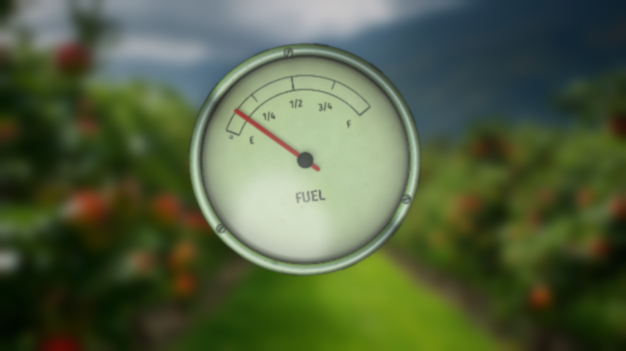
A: 0.125
